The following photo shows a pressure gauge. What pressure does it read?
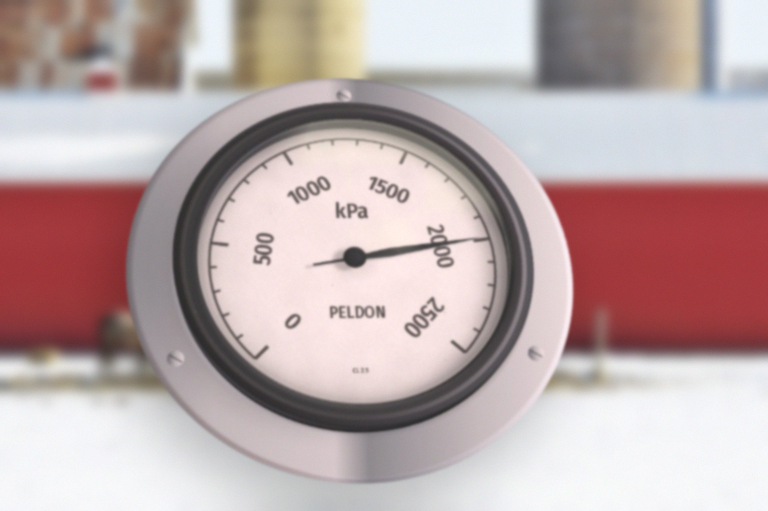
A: 2000 kPa
